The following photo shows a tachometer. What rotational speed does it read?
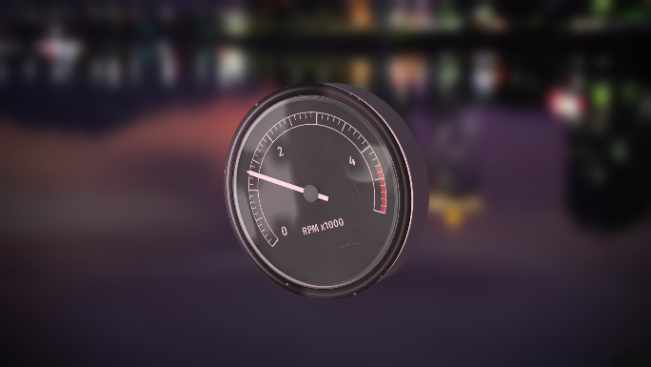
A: 1300 rpm
